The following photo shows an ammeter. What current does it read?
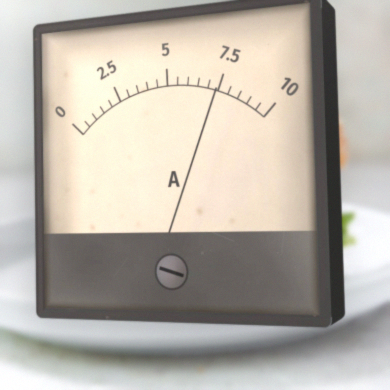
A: 7.5 A
